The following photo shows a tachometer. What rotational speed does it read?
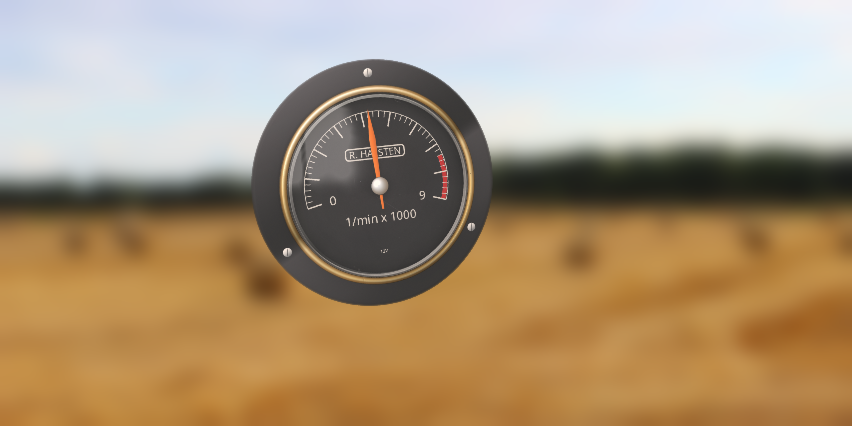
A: 4200 rpm
